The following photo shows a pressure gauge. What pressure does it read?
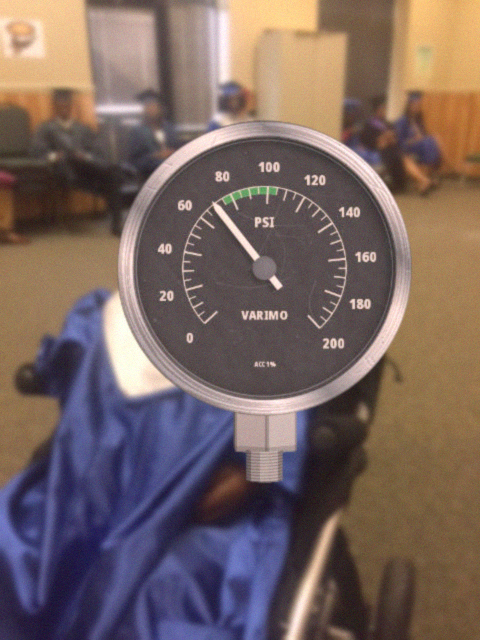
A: 70 psi
